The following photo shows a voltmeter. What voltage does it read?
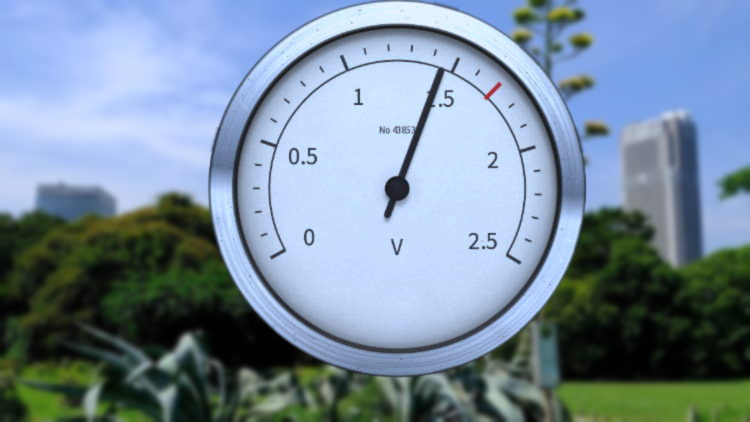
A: 1.45 V
